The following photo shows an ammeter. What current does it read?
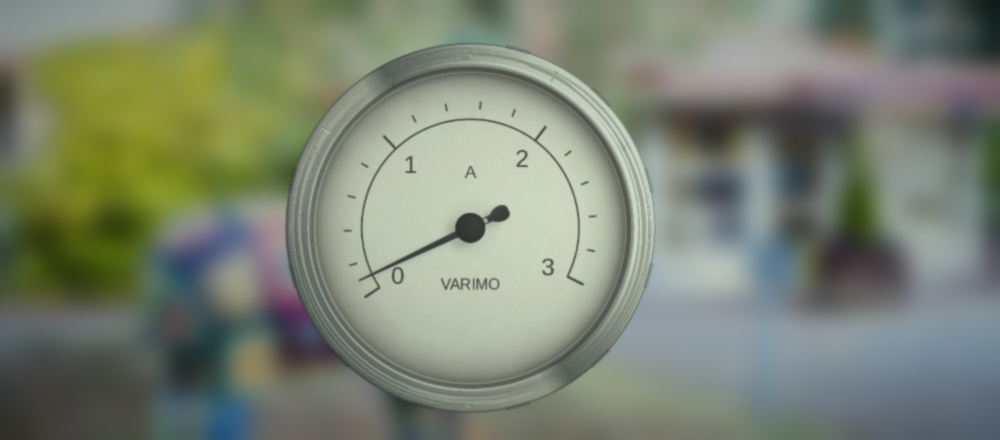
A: 0.1 A
